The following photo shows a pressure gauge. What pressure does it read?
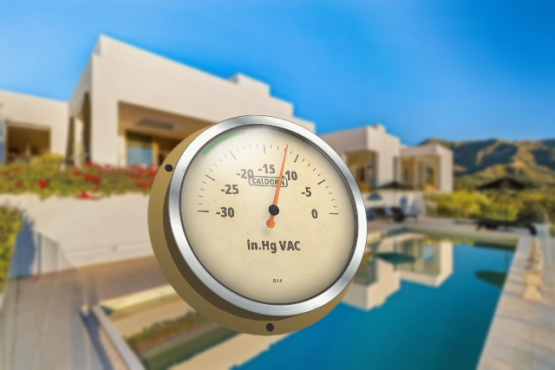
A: -12 inHg
